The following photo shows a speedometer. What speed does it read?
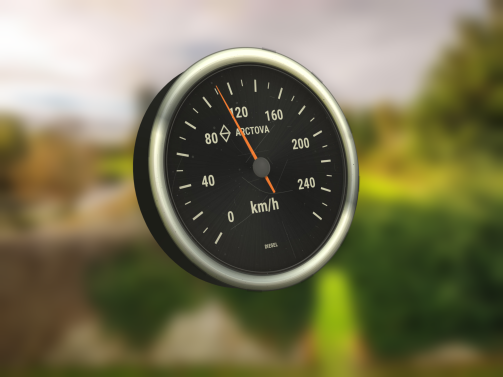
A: 110 km/h
